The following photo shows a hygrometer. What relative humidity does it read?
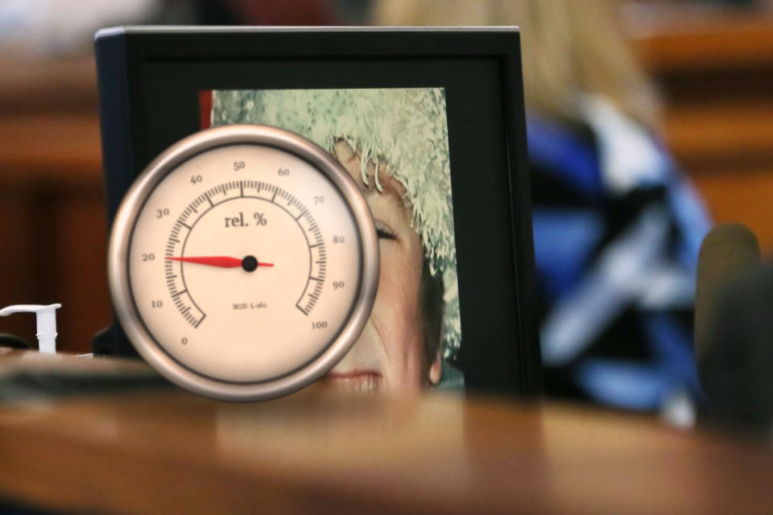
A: 20 %
